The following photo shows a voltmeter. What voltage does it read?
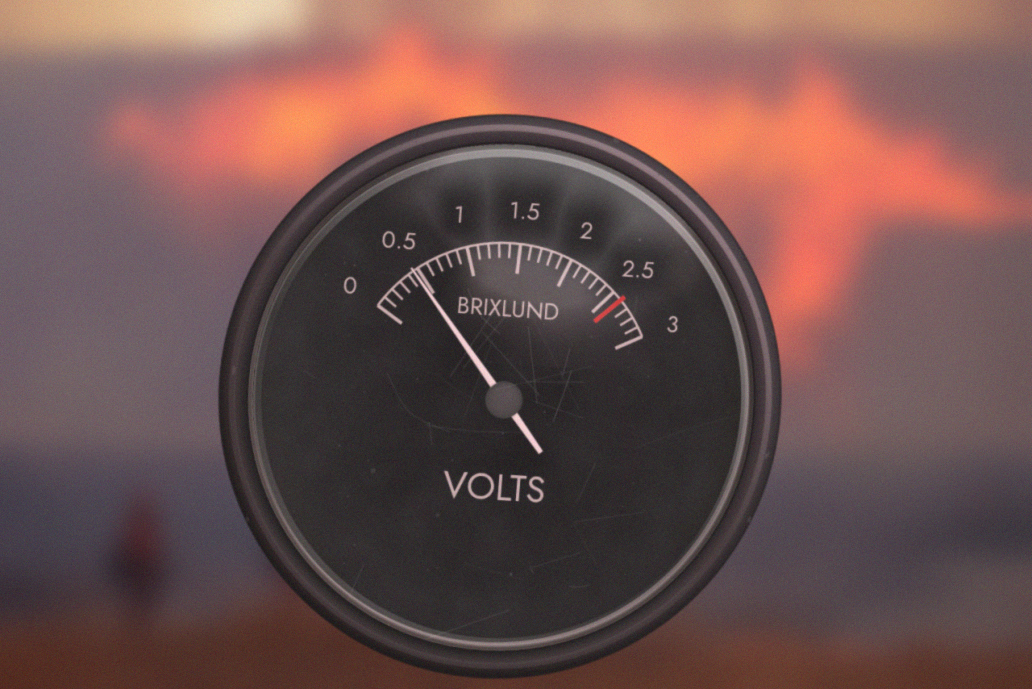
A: 0.45 V
